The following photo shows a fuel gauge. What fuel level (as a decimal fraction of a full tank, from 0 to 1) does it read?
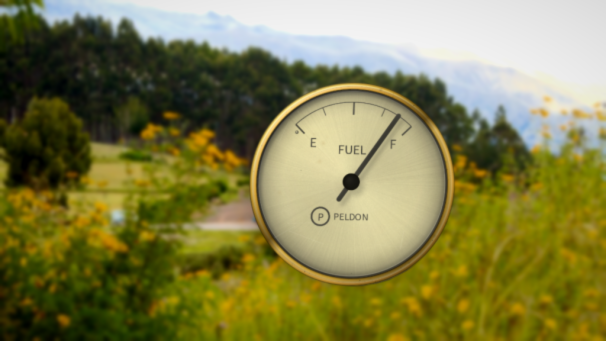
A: 0.875
